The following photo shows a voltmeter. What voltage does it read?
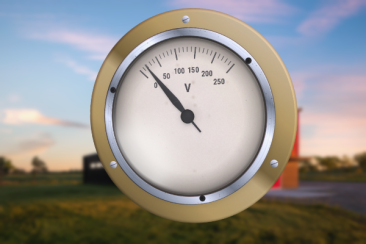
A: 20 V
